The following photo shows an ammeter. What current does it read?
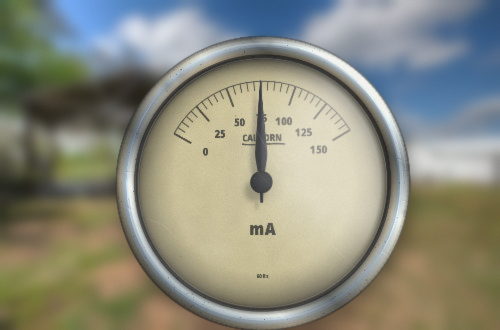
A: 75 mA
